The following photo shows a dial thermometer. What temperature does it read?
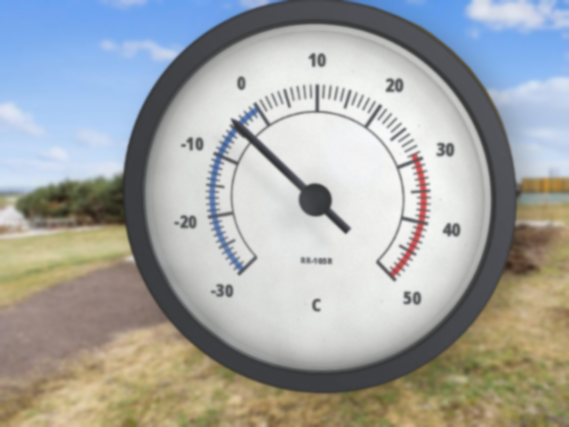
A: -4 °C
